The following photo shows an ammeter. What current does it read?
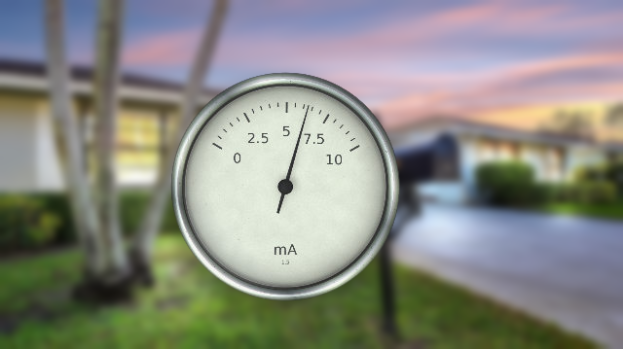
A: 6.25 mA
